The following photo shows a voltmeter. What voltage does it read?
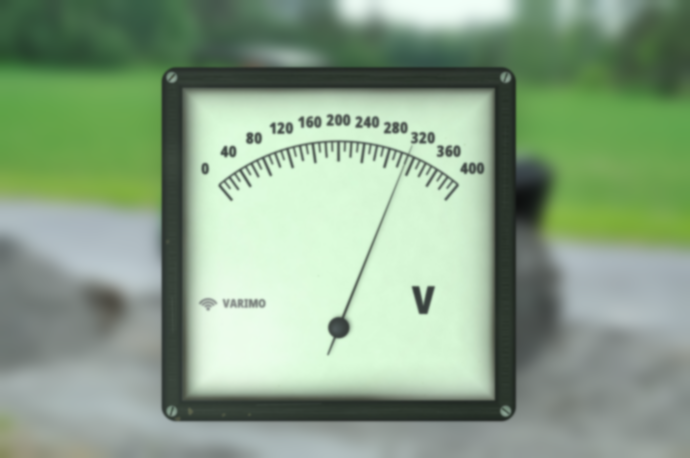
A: 310 V
